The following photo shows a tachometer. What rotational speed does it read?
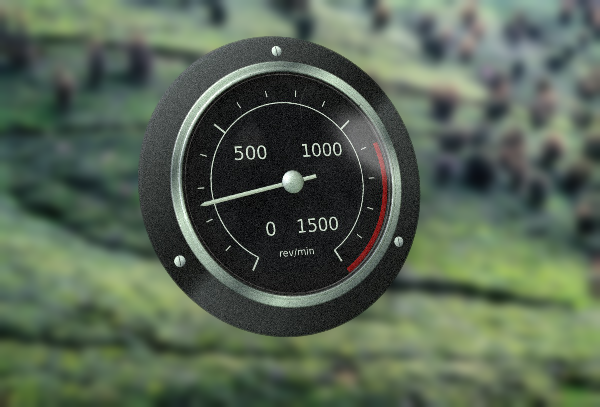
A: 250 rpm
